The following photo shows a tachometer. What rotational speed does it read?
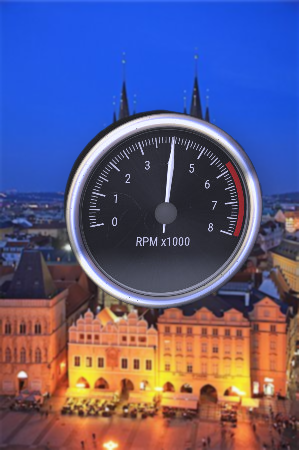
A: 4000 rpm
